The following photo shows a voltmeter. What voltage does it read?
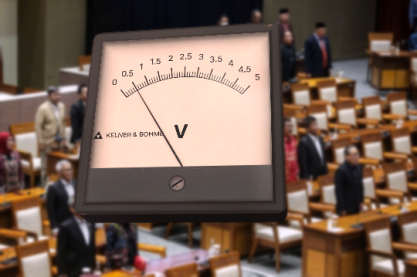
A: 0.5 V
